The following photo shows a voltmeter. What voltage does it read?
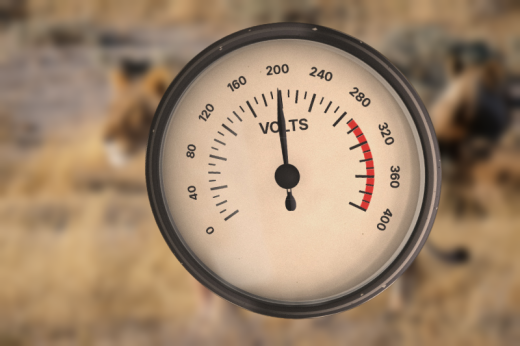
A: 200 V
